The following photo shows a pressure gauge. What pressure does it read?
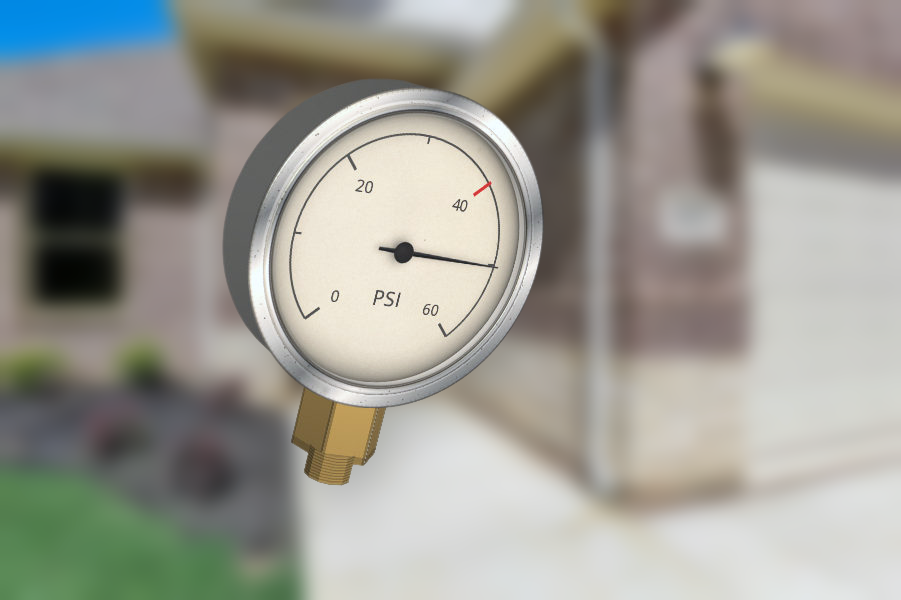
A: 50 psi
